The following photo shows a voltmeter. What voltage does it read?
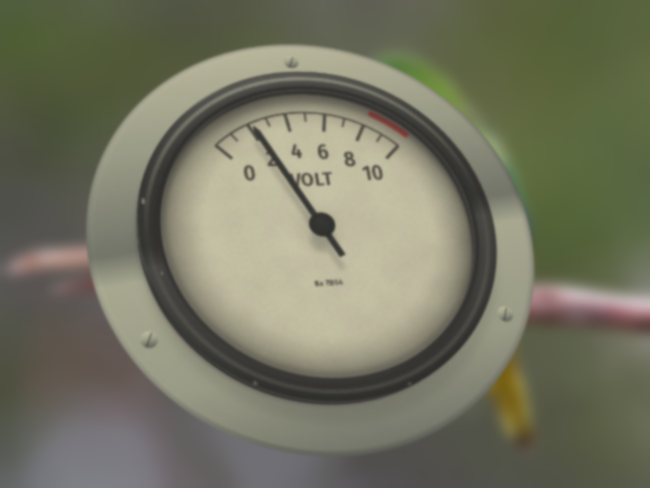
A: 2 V
